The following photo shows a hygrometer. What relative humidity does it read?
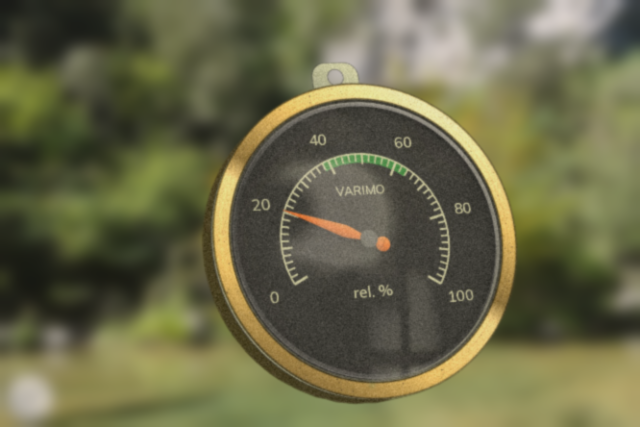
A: 20 %
